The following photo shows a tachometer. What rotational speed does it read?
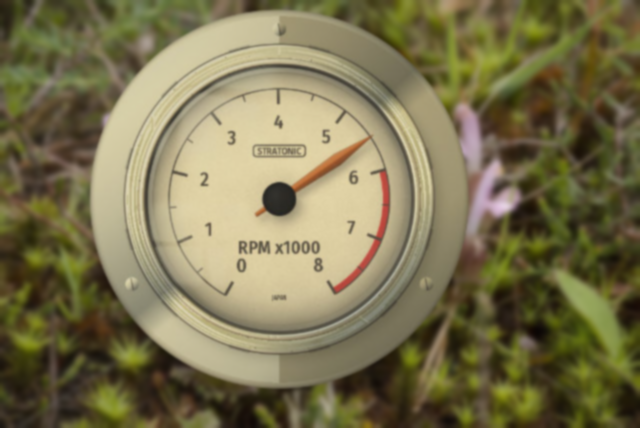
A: 5500 rpm
